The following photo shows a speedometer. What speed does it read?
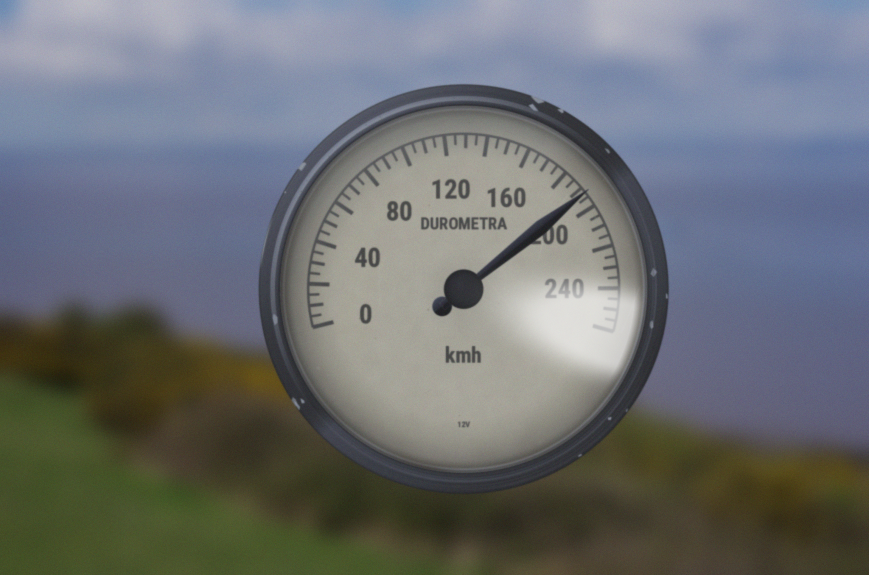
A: 192.5 km/h
